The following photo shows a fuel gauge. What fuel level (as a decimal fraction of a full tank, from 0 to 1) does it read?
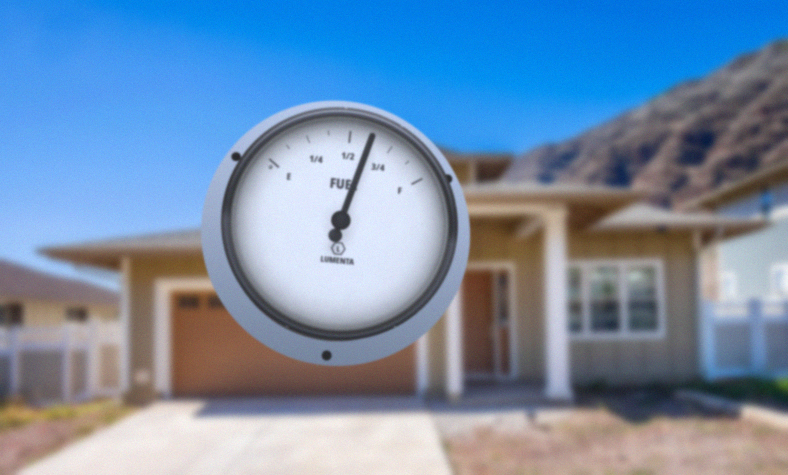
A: 0.625
